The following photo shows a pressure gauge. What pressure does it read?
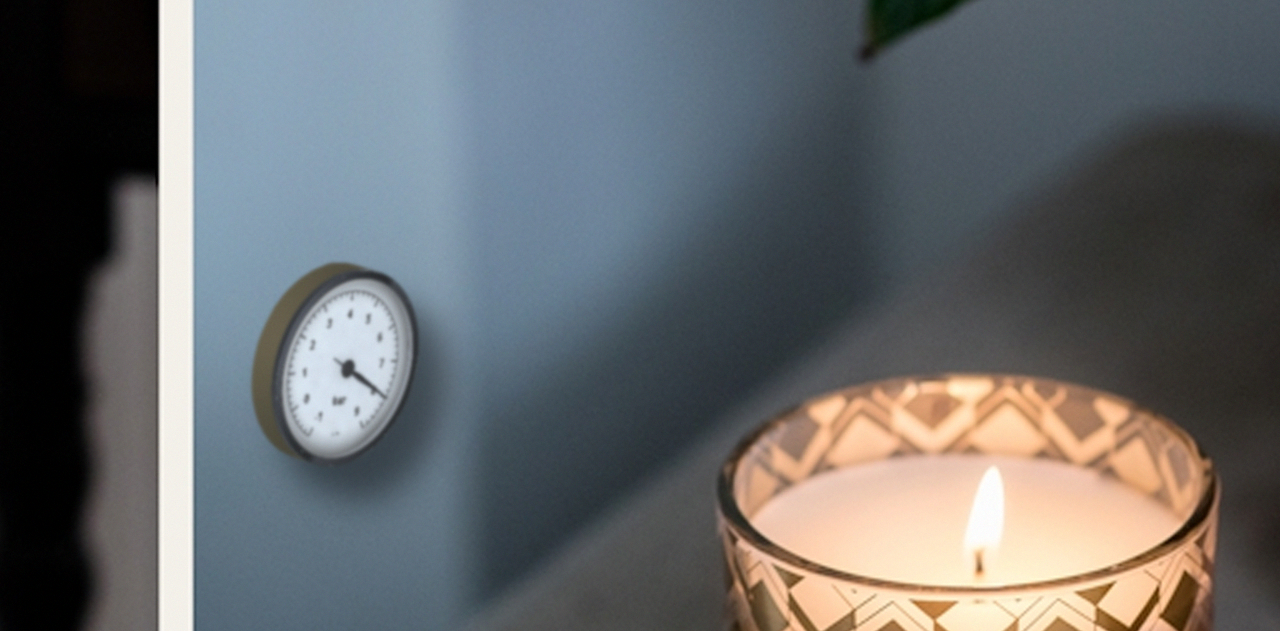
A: 8 bar
